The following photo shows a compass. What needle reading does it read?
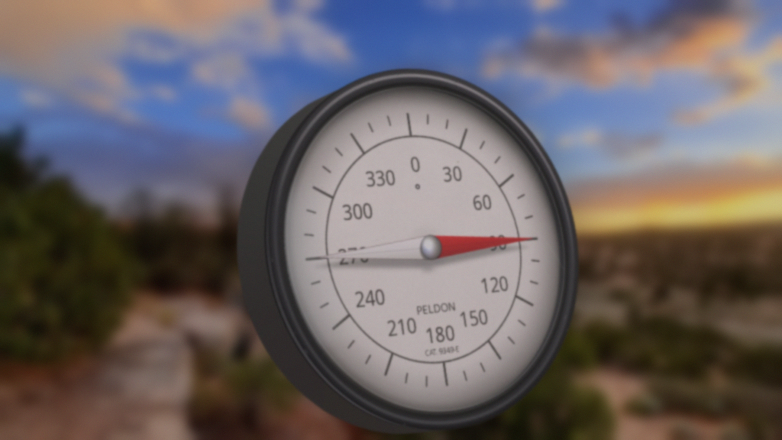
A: 90 °
